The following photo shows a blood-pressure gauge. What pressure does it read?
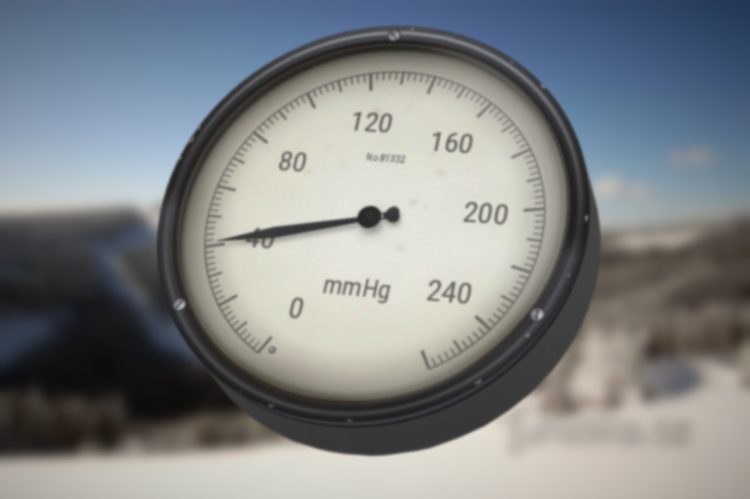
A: 40 mmHg
